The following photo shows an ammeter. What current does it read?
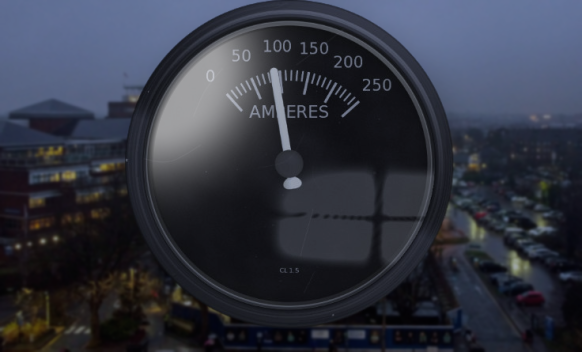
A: 90 A
